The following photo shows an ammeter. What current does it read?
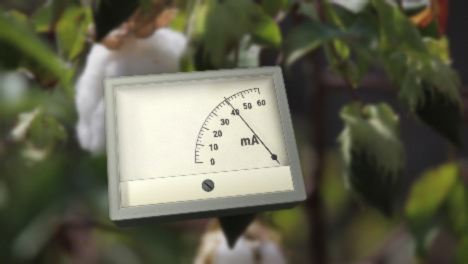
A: 40 mA
